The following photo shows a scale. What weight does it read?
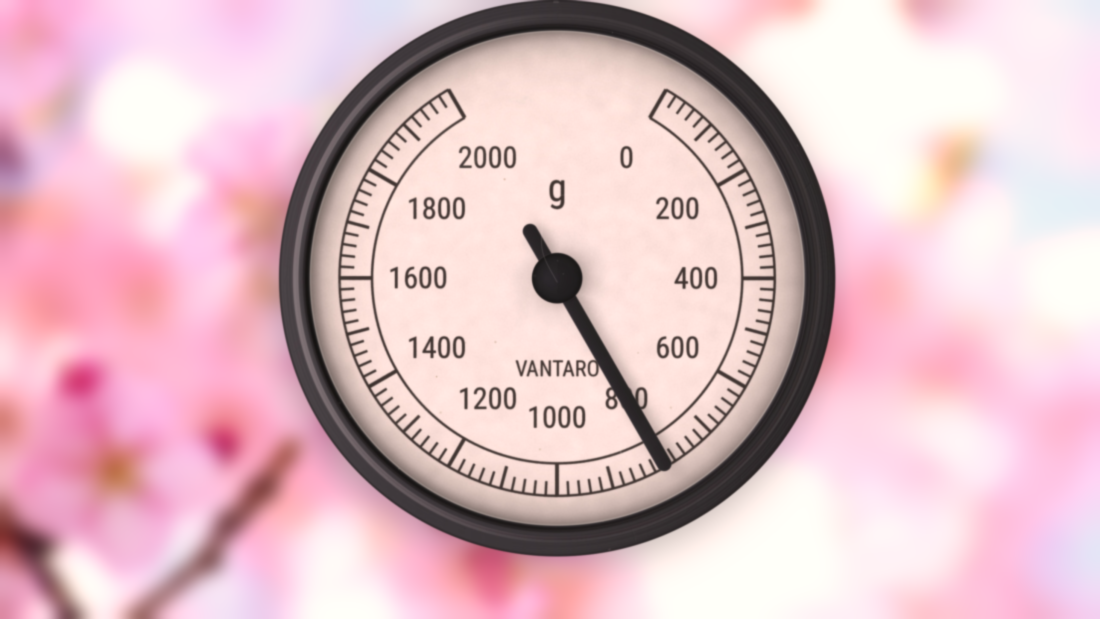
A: 800 g
